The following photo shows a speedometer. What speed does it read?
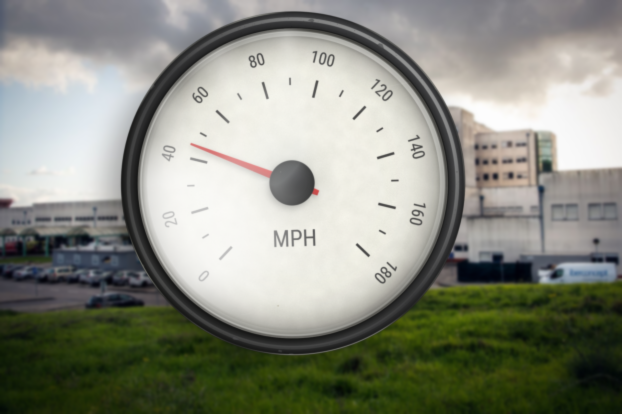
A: 45 mph
